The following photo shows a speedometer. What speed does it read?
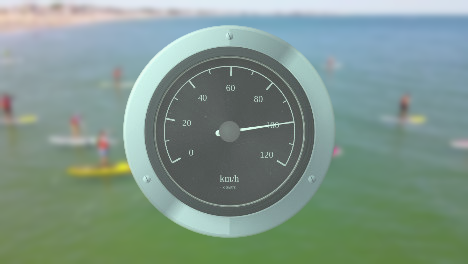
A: 100 km/h
